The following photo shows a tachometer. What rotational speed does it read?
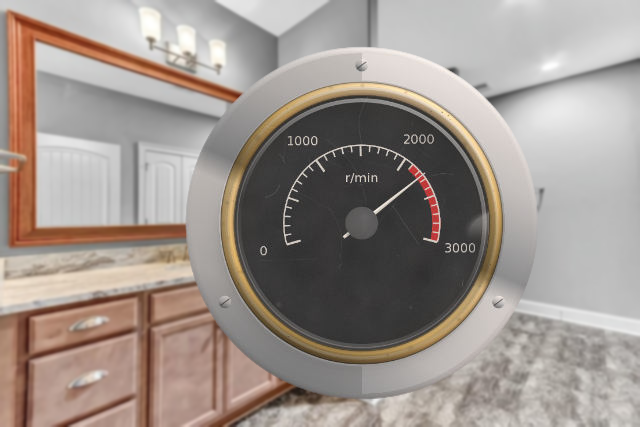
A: 2250 rpm
